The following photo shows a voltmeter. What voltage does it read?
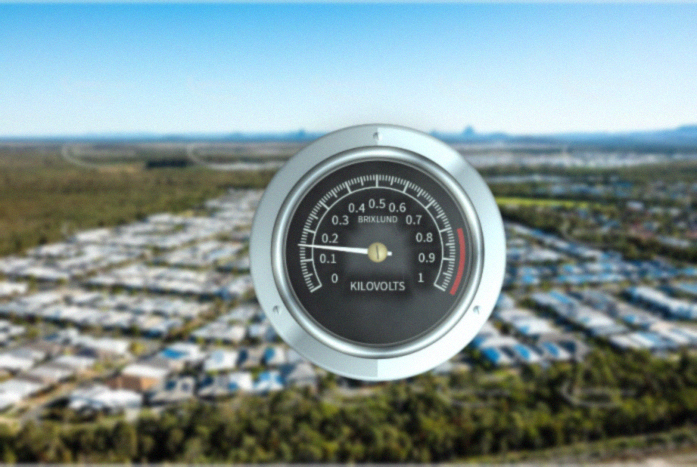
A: 0.15 kV
